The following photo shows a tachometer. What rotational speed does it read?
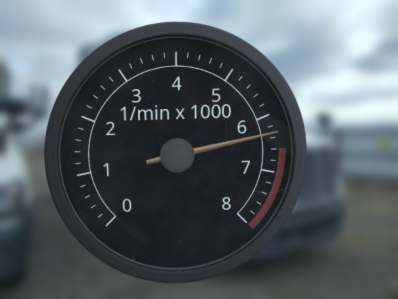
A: 6300 rpm
